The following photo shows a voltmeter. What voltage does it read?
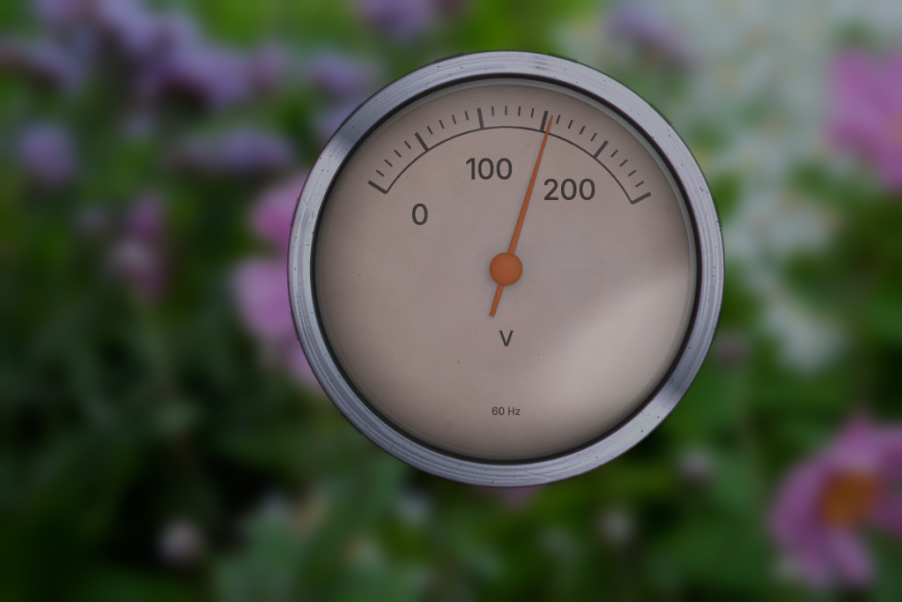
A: 155 V
